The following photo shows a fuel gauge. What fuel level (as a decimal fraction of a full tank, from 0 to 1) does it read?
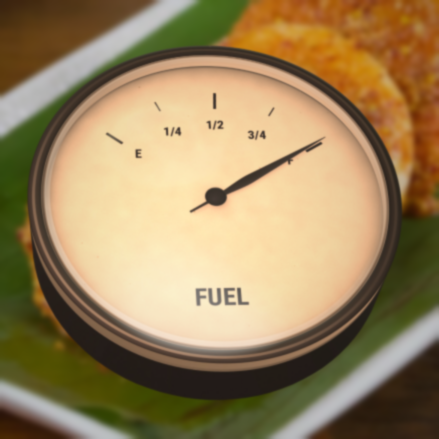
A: 1
